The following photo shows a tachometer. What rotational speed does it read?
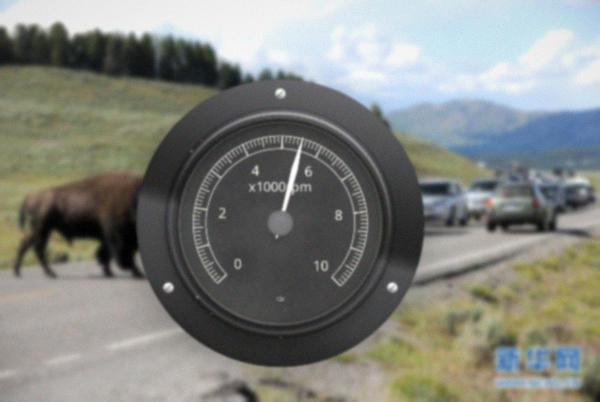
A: 5500 rpm
